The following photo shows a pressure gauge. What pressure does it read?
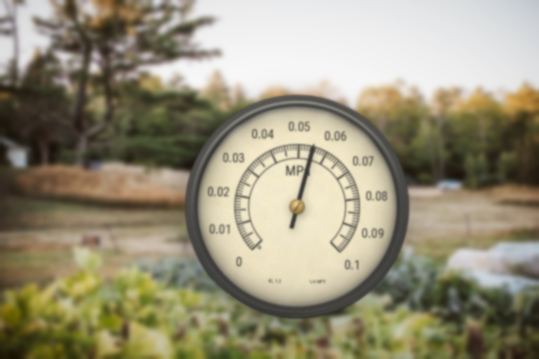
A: 0.055 MPa
